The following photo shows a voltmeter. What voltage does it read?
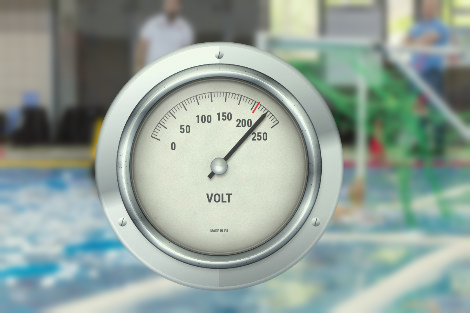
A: 225 V
